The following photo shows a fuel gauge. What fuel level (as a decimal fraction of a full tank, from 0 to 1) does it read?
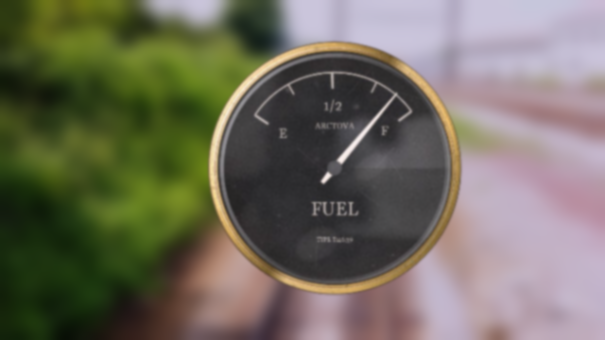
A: 0.875
